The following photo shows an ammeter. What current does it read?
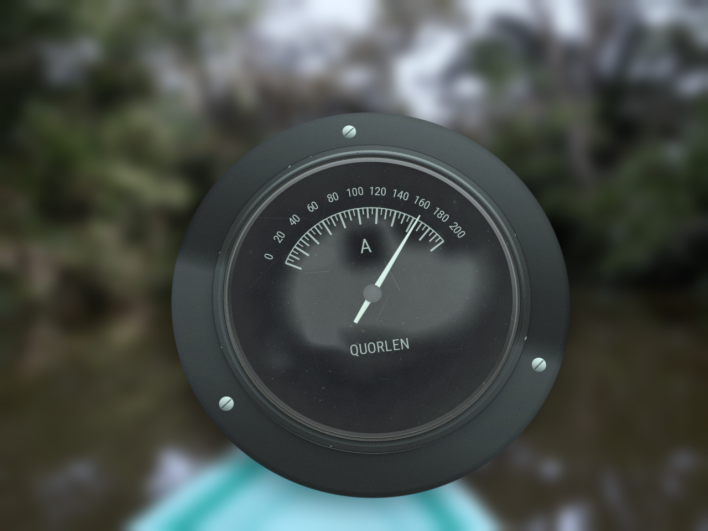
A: 165 A
